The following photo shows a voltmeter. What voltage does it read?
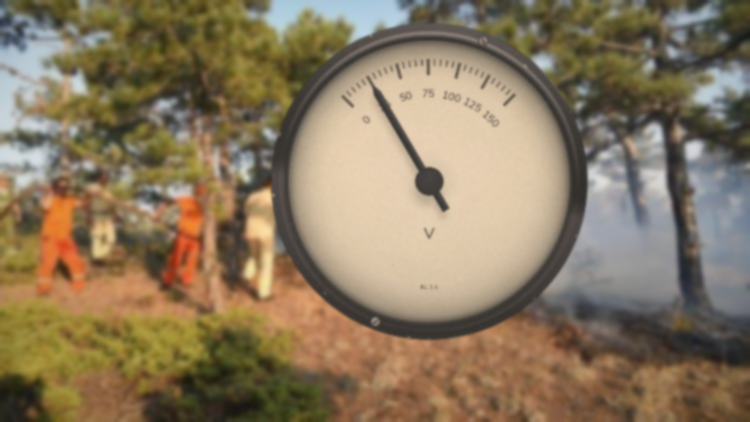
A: 25 V
